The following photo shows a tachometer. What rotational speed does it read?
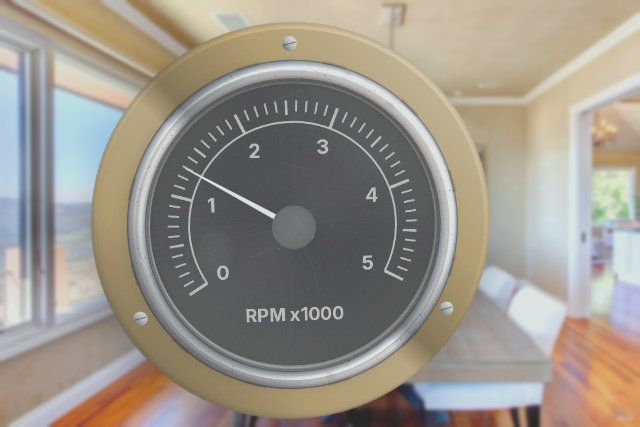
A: 1300 rpm
